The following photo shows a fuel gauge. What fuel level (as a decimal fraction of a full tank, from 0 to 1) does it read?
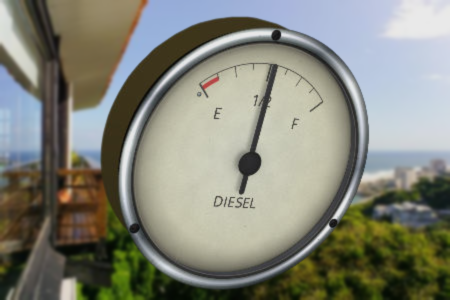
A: 0.5
